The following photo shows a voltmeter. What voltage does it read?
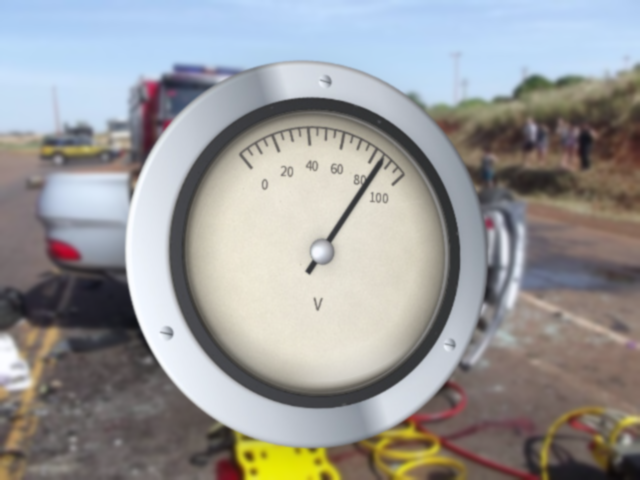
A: 85 V
